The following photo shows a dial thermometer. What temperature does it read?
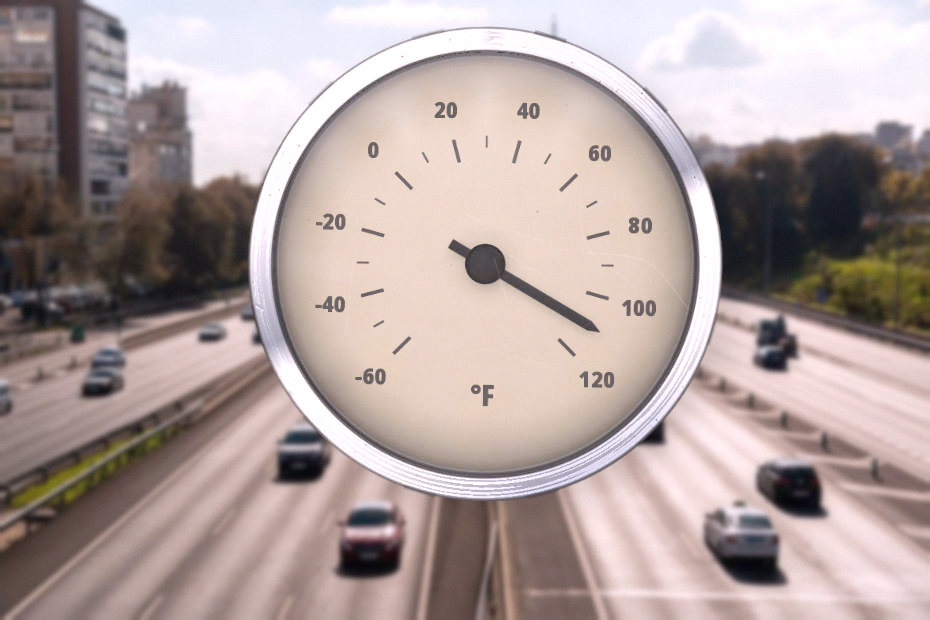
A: 110 °F
